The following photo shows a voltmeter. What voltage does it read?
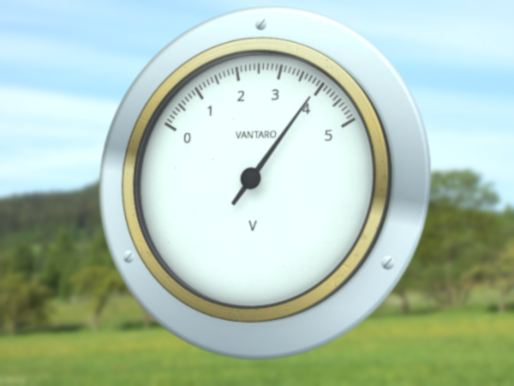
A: 4 V
